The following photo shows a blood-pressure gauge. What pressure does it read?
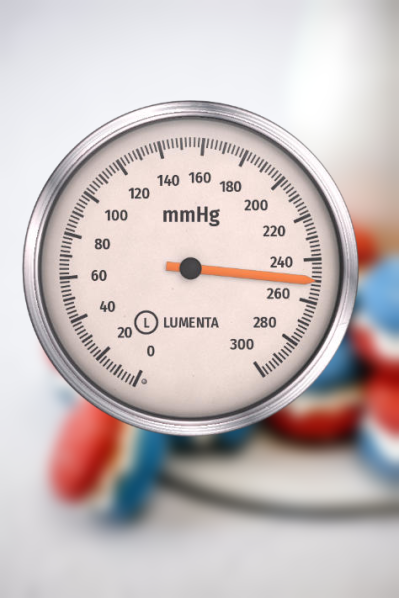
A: 250 mmHg
